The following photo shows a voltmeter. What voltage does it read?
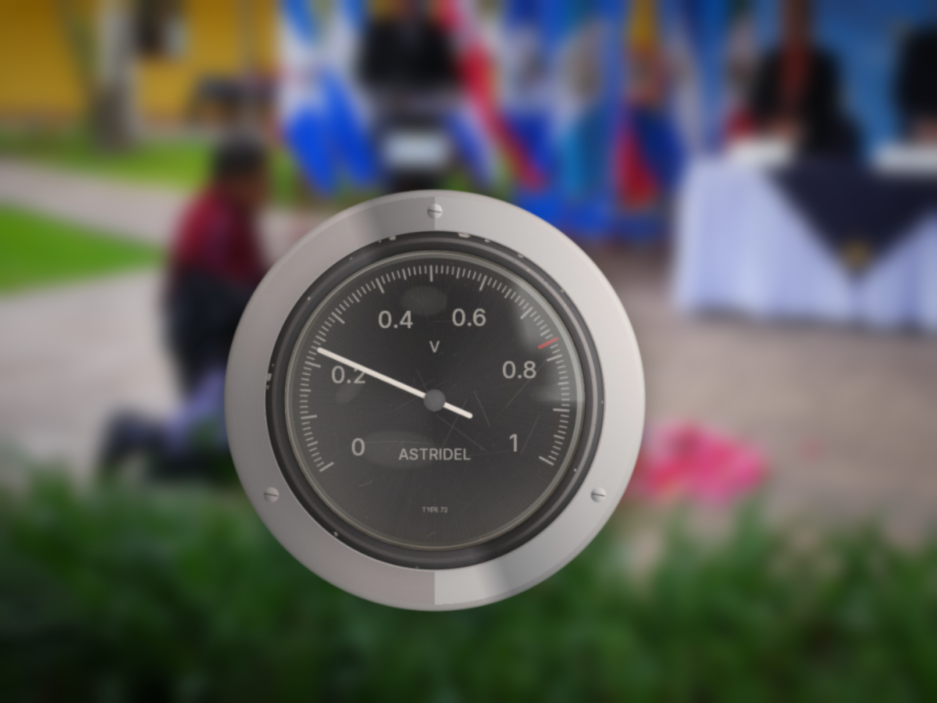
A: 0.23 V
